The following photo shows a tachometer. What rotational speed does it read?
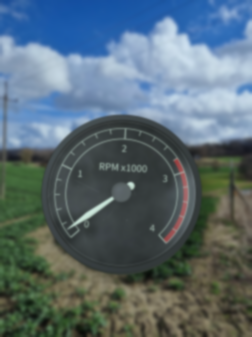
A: 100 rpm
